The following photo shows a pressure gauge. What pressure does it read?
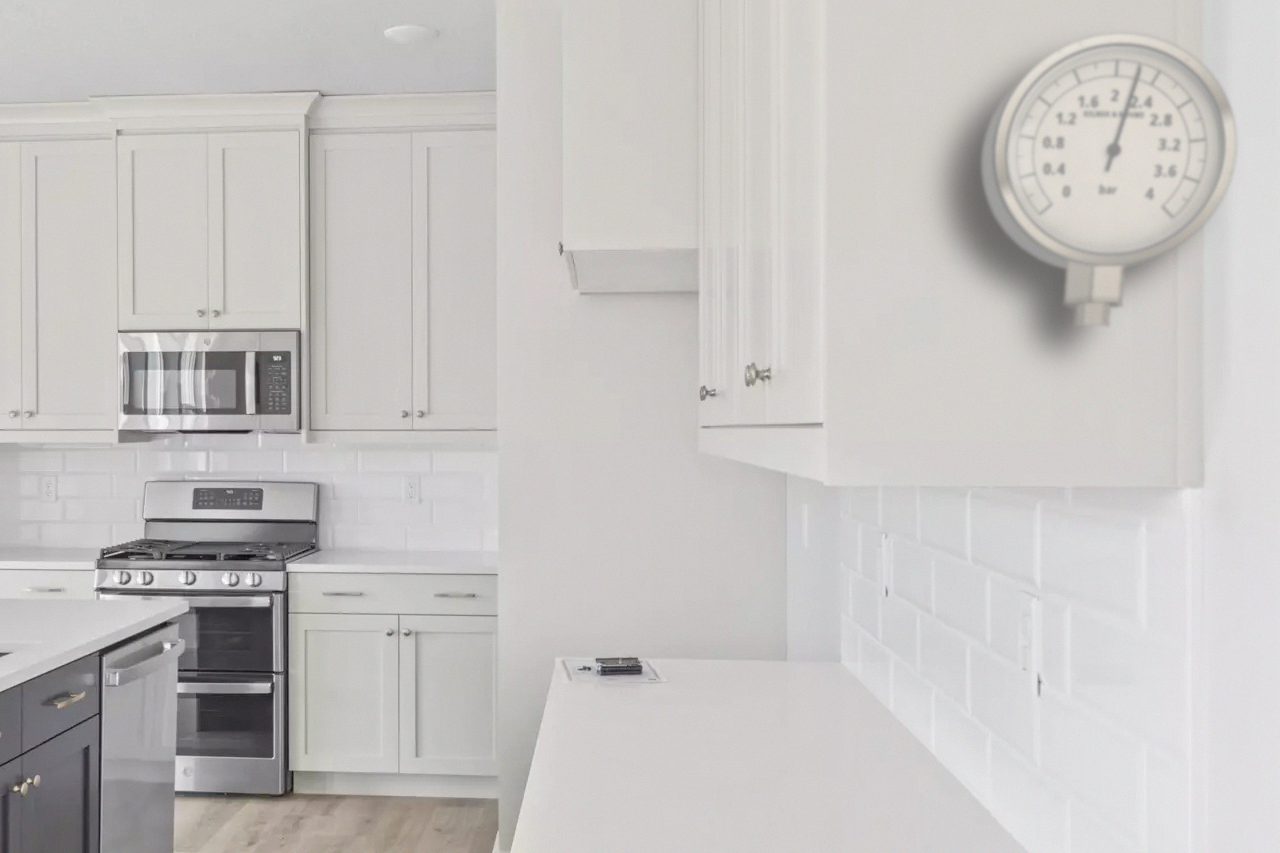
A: 2.2 bar
